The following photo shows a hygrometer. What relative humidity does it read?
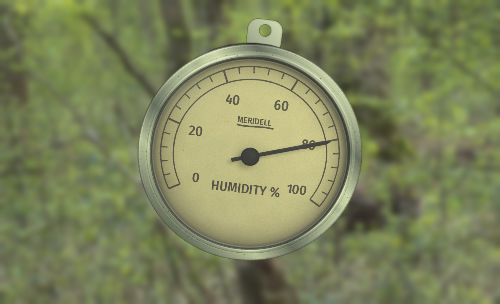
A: 80 %
